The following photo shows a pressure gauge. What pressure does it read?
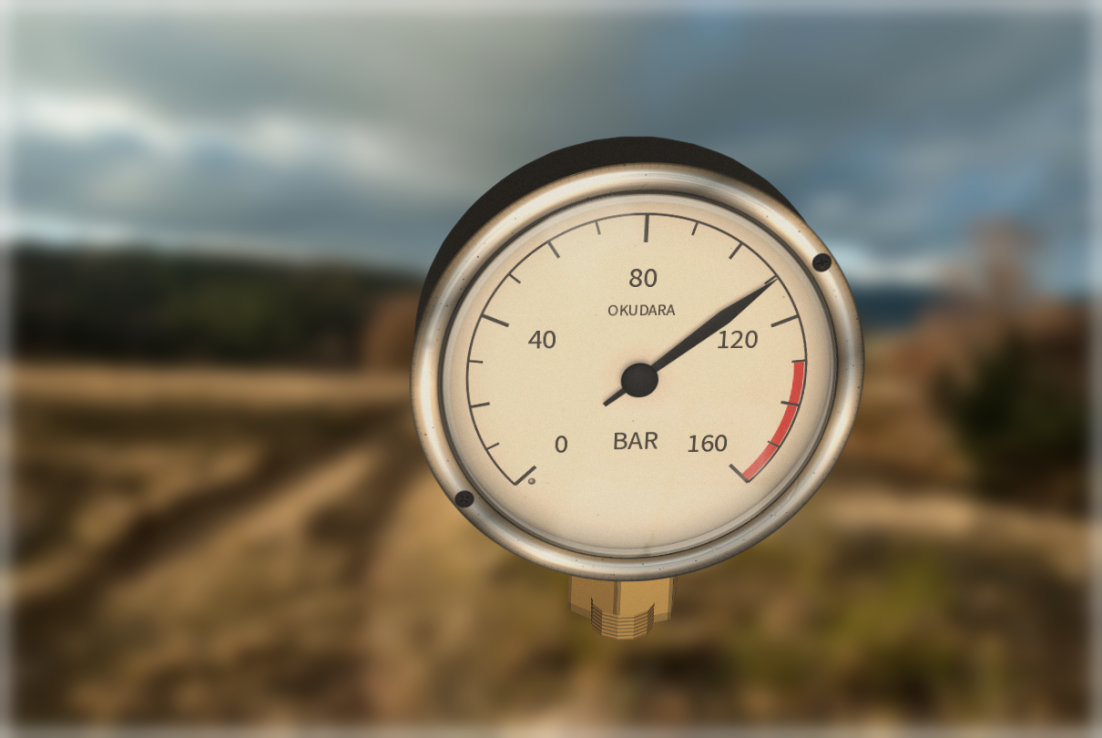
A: 110 bar
